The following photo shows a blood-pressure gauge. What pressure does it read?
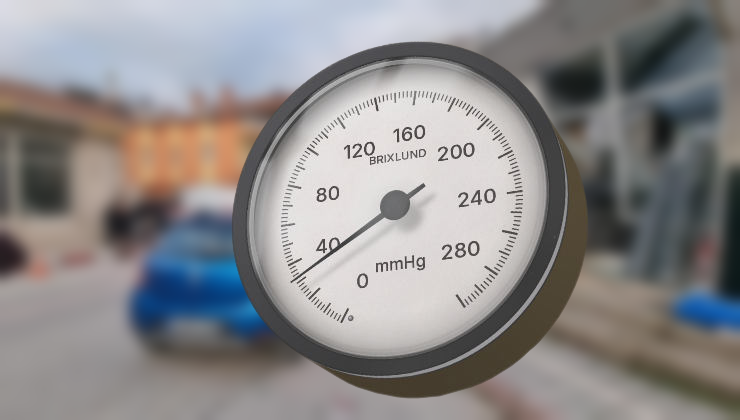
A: 30 mmHg
